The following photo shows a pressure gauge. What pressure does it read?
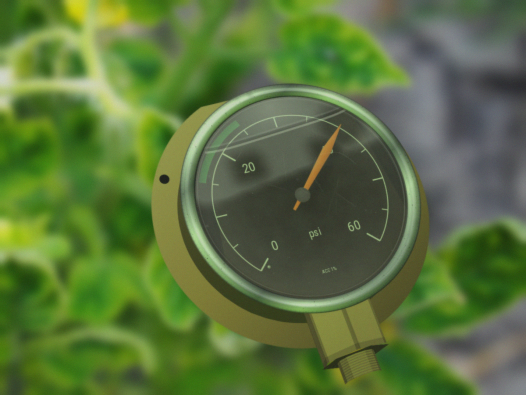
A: 40 psi
